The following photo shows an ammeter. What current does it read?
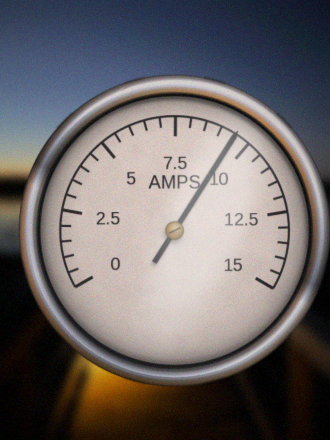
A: 9.5 A
